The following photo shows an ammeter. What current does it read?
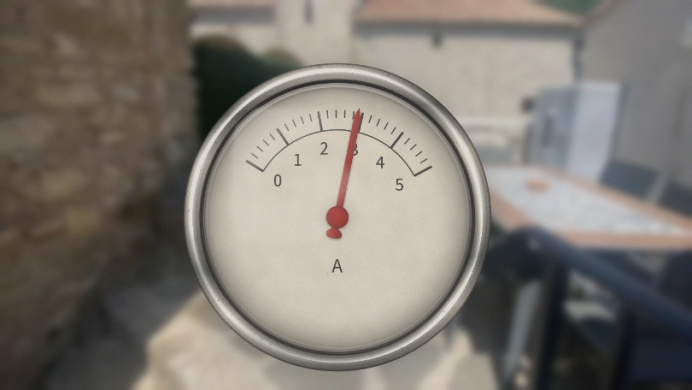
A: 2.9 A
